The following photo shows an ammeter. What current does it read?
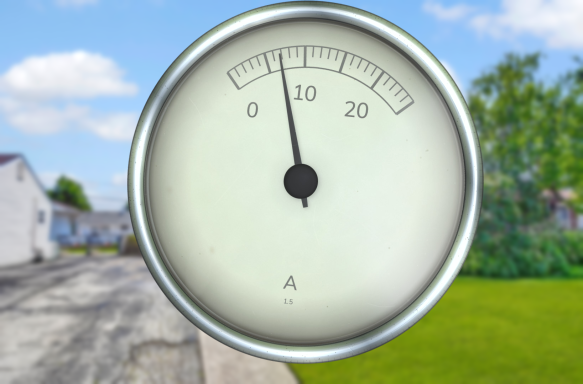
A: 7 A
